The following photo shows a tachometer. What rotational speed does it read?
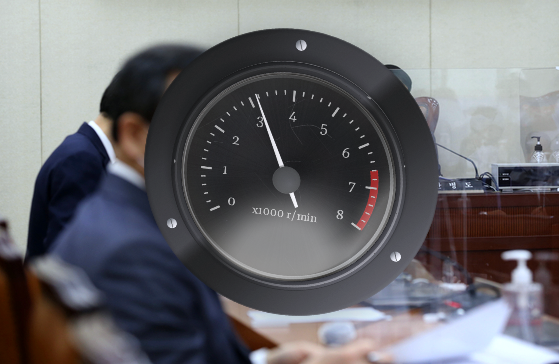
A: 3200 rpm
